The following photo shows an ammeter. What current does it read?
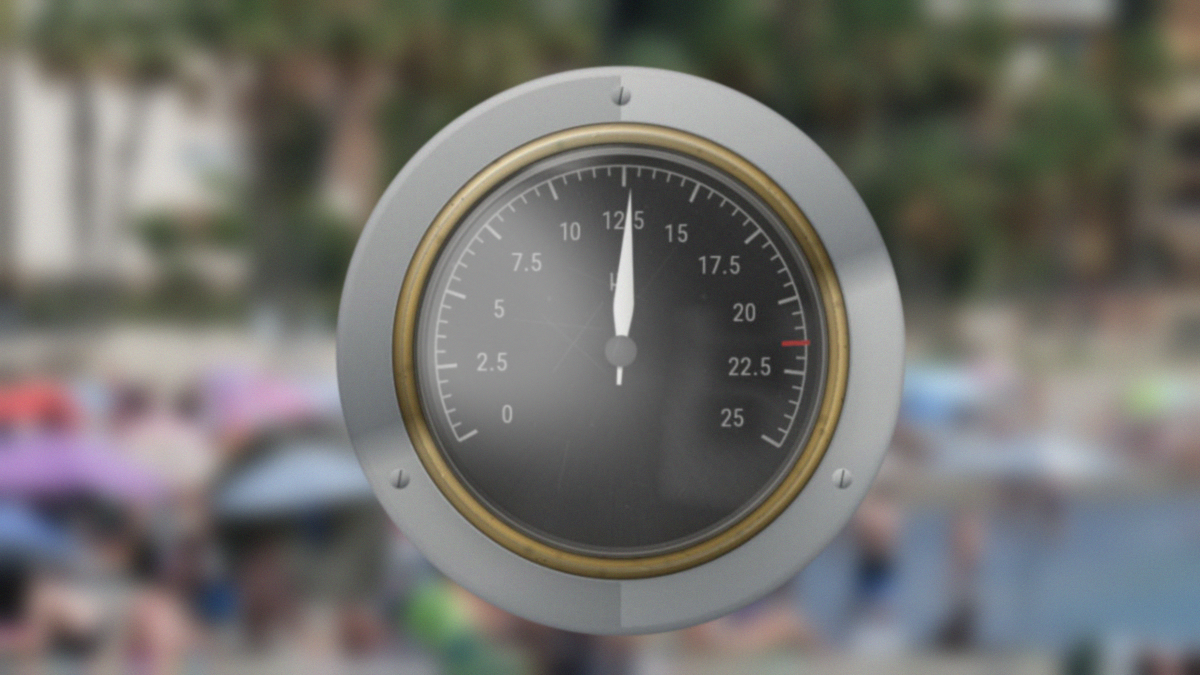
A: 12.75 µA
